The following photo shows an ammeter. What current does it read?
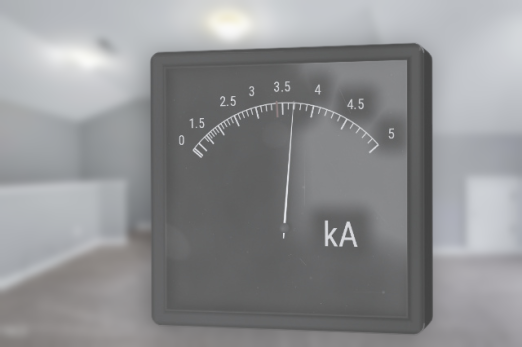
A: 3.7 kA
